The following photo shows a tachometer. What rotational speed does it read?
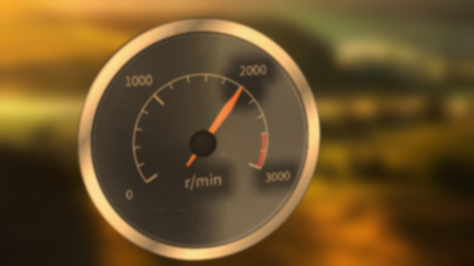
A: 2000 rpm
